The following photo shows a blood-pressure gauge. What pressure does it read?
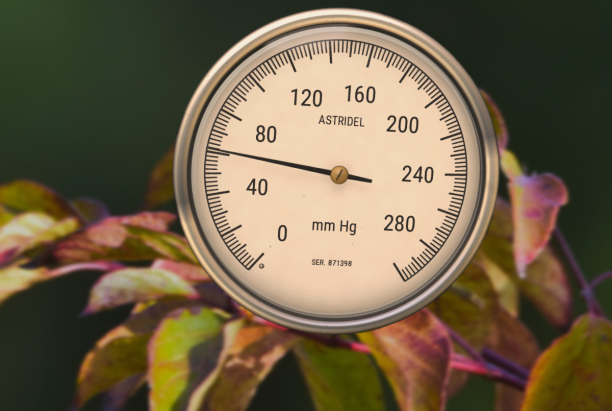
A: 62 mmHg
